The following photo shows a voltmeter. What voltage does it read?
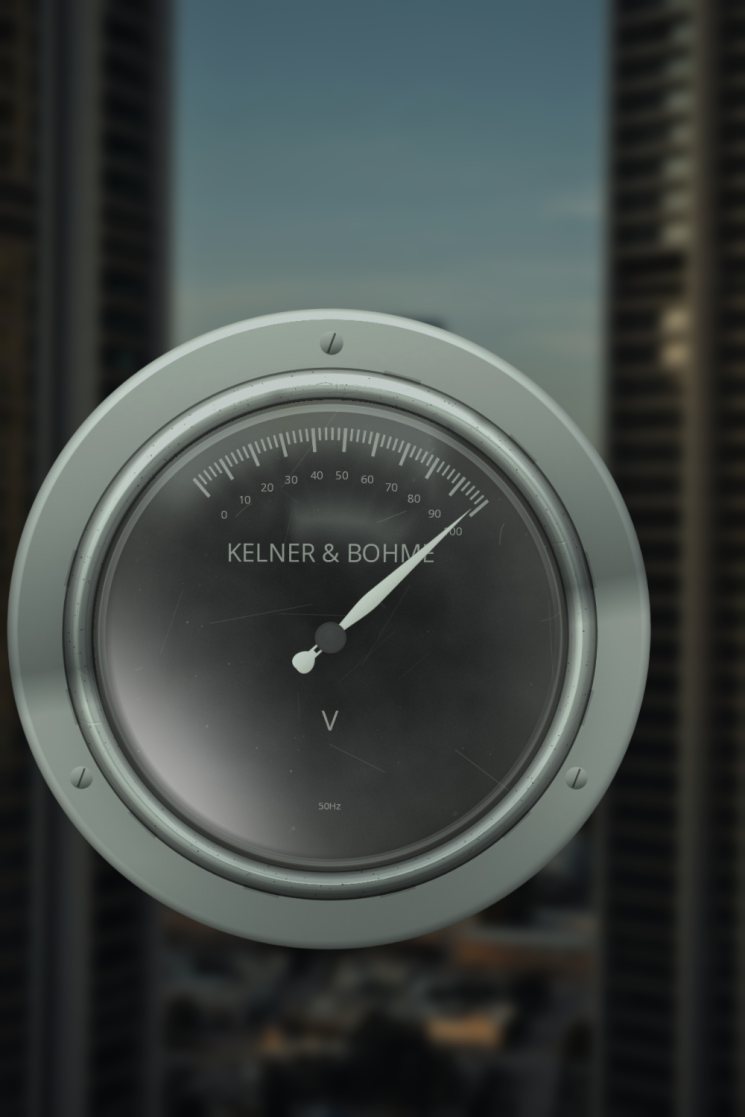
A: 98 V
